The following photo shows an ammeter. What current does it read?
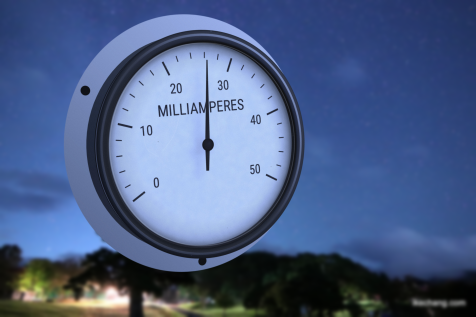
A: 26 mA
